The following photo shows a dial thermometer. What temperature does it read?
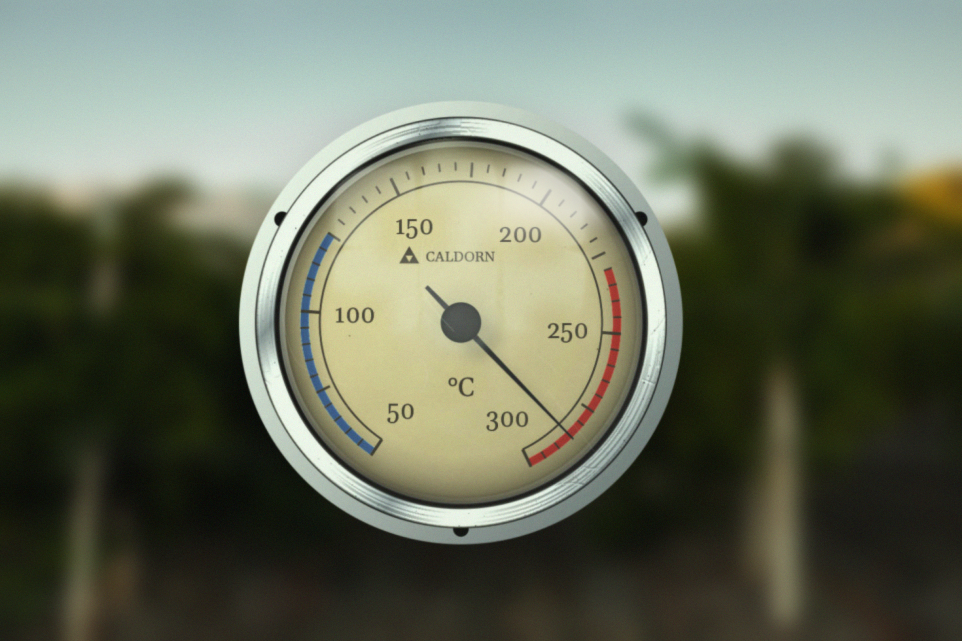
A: 285 °C
